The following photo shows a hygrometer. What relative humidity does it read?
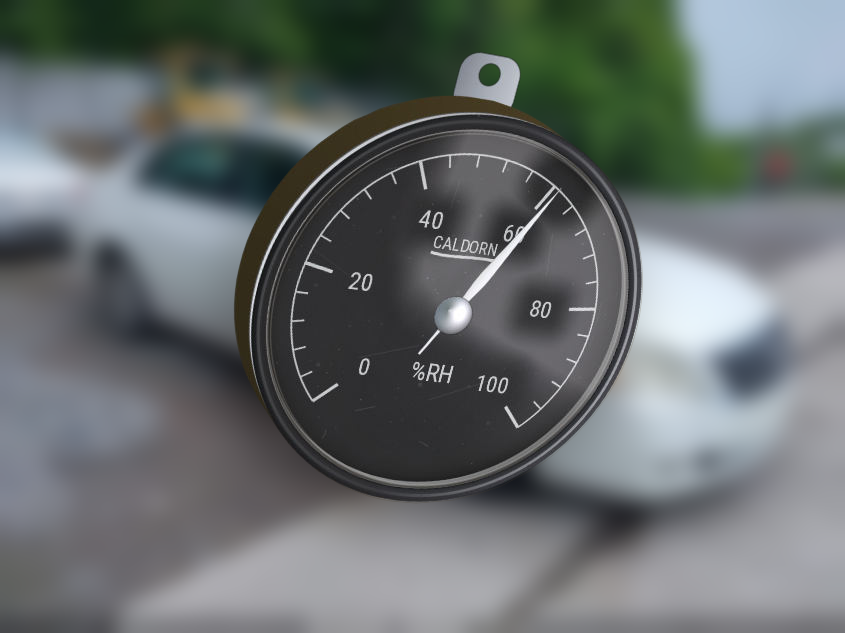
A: 60 %
